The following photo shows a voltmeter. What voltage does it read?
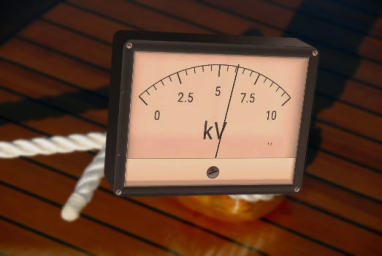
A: 6 kV
